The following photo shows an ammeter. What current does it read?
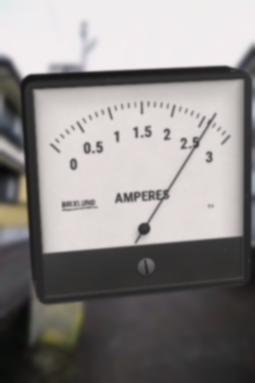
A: 2.6 A
